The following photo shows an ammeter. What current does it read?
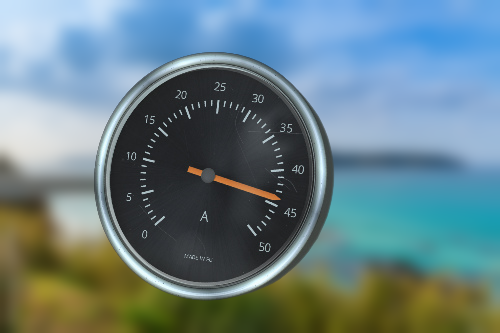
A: 44 A
